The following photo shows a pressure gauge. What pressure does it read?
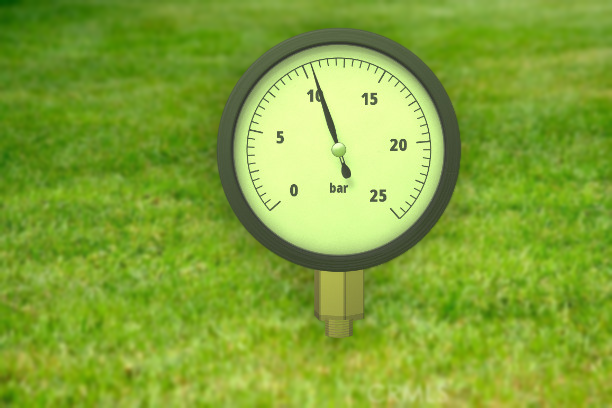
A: 10.5 bar
